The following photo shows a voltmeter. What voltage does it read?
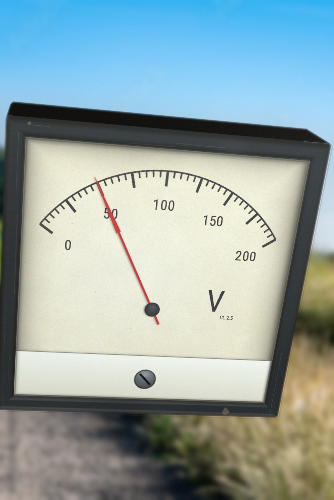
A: 50 V
